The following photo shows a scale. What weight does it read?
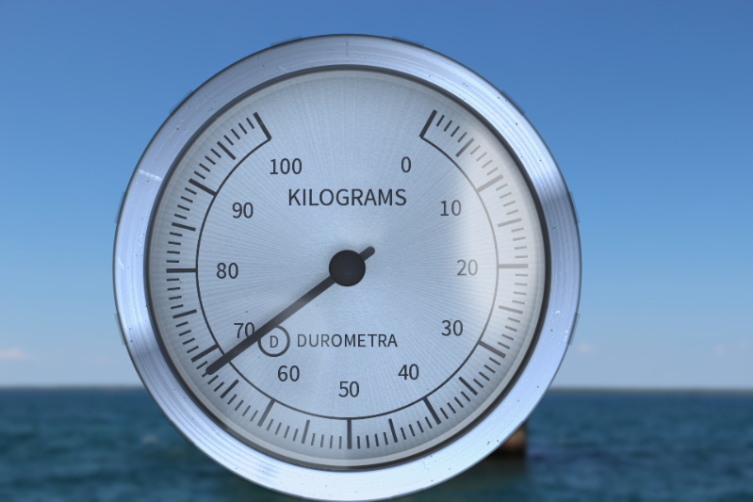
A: 68 kg
